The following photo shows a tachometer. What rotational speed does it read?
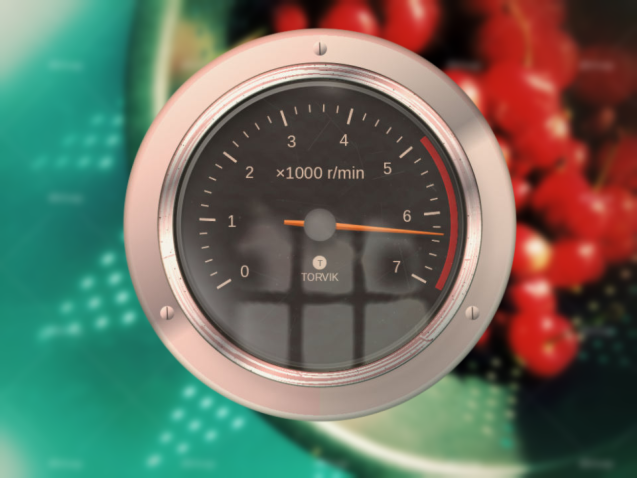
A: 6300 rpm
